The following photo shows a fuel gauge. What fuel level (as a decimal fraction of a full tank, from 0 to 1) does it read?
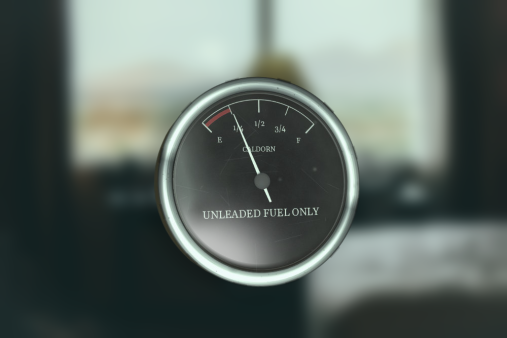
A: 0.25
